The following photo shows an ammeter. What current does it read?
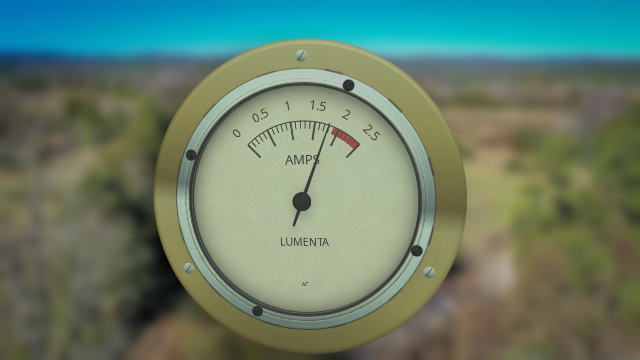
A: 1.8 A
